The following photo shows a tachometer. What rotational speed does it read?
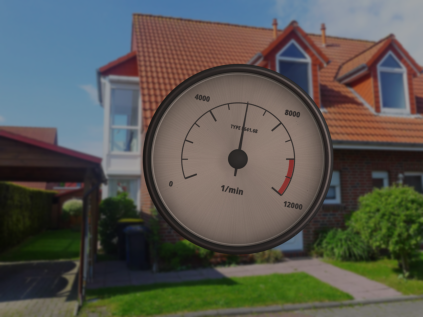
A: 6000 rpm
